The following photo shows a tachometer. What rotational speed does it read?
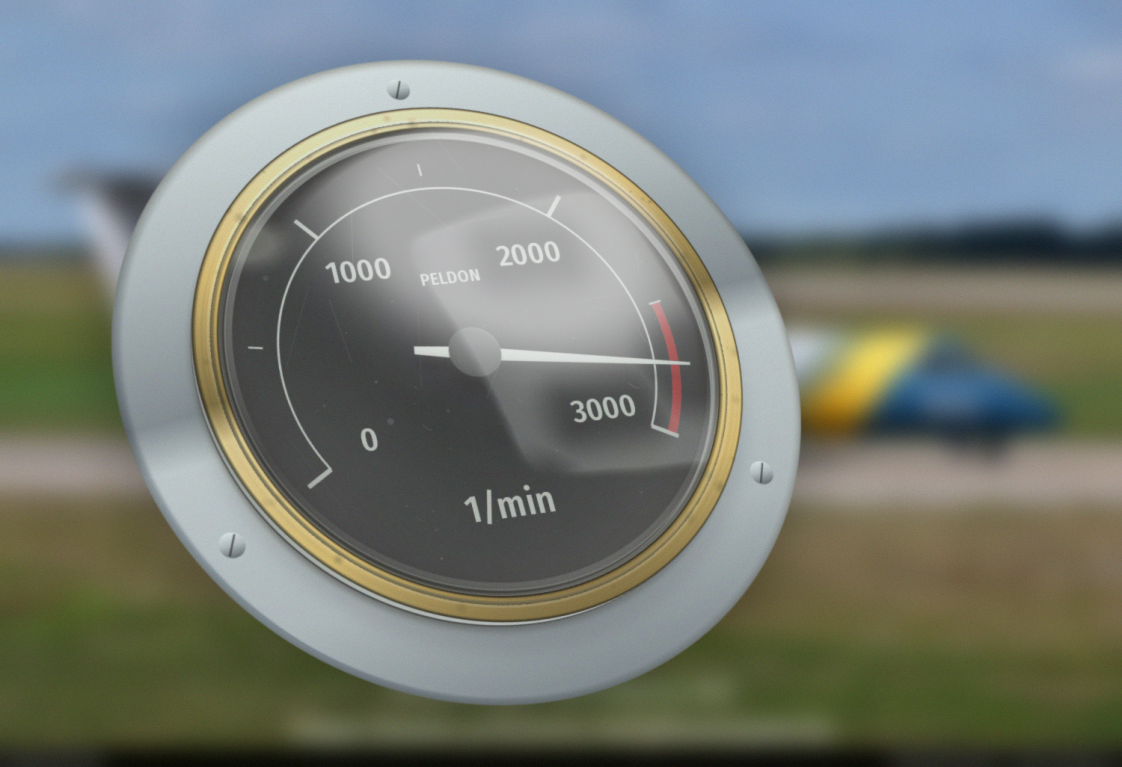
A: 2750 rpm
